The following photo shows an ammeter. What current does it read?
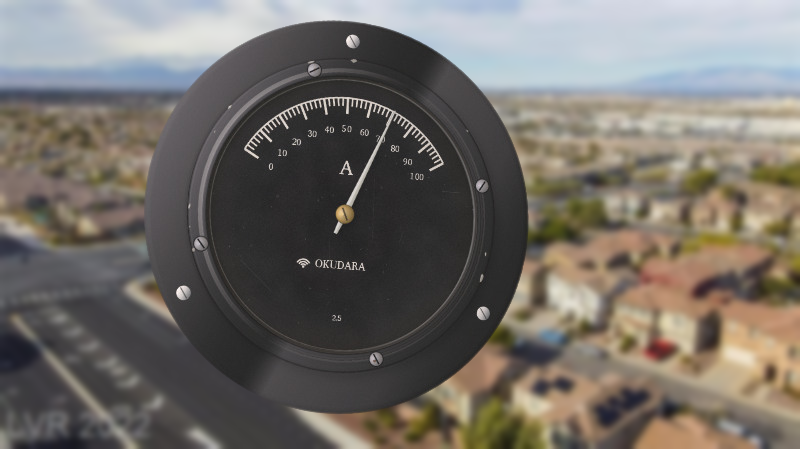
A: 70 A
